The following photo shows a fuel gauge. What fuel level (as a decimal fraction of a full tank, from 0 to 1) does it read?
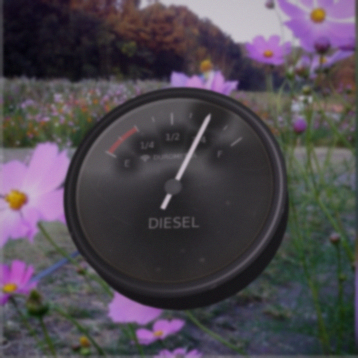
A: 0.75
